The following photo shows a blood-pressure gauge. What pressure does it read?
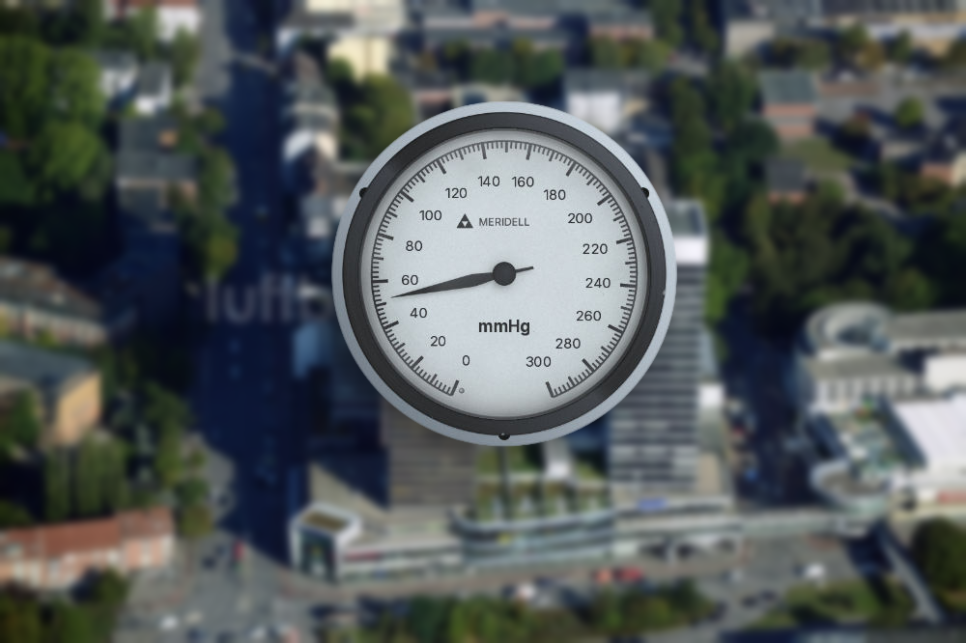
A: 52 mmHg
